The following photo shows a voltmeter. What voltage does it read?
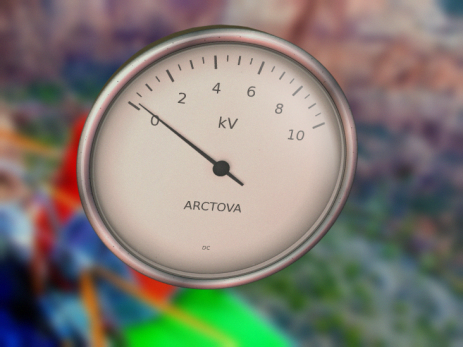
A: 0.25 kV
